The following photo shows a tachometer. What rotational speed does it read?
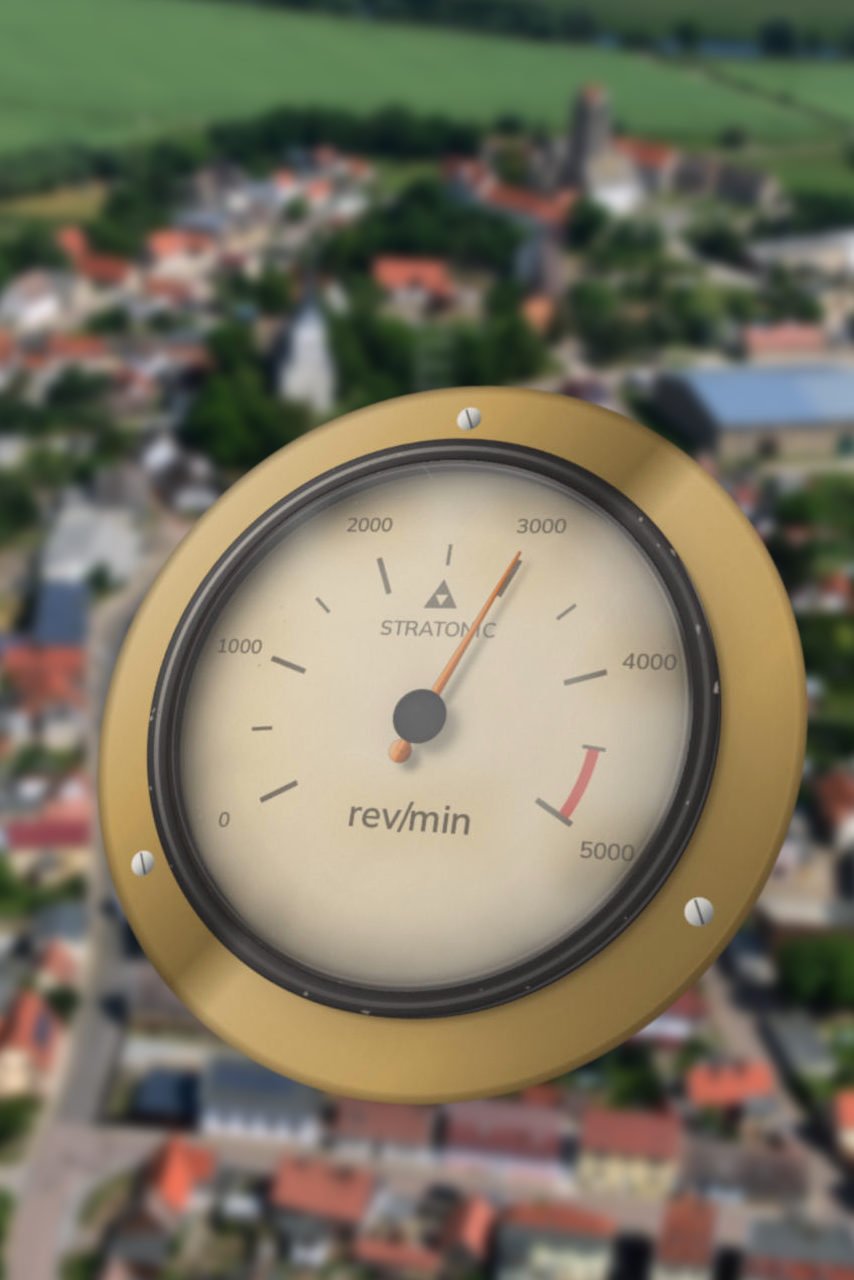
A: 3000 rpm
